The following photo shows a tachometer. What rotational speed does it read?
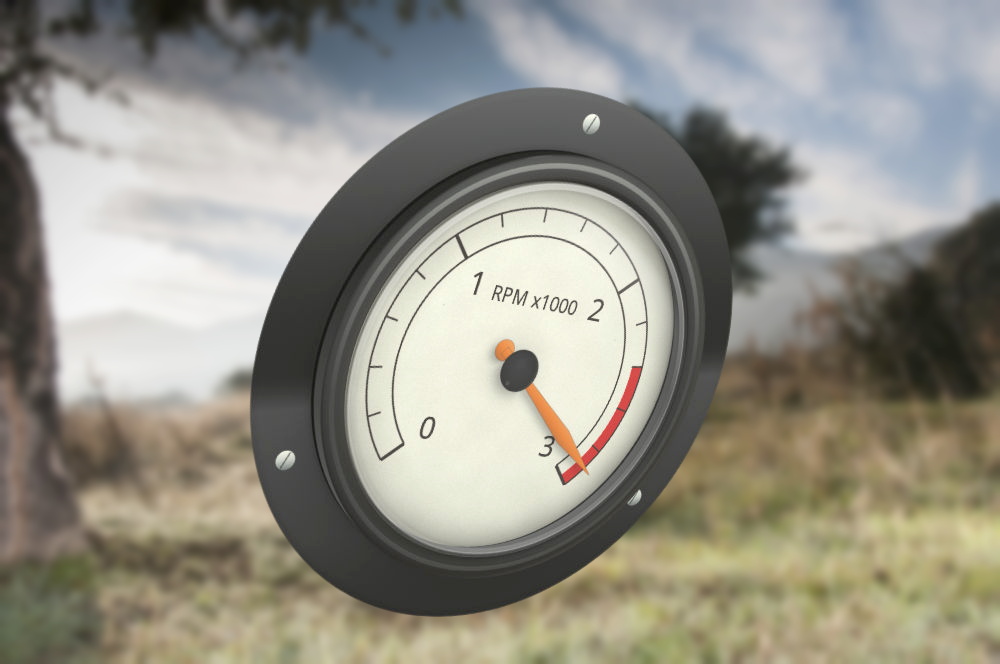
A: 2900 rpm
